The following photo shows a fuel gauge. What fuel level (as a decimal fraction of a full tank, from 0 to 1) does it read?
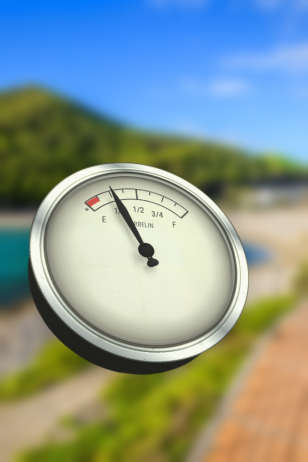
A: 0.25
